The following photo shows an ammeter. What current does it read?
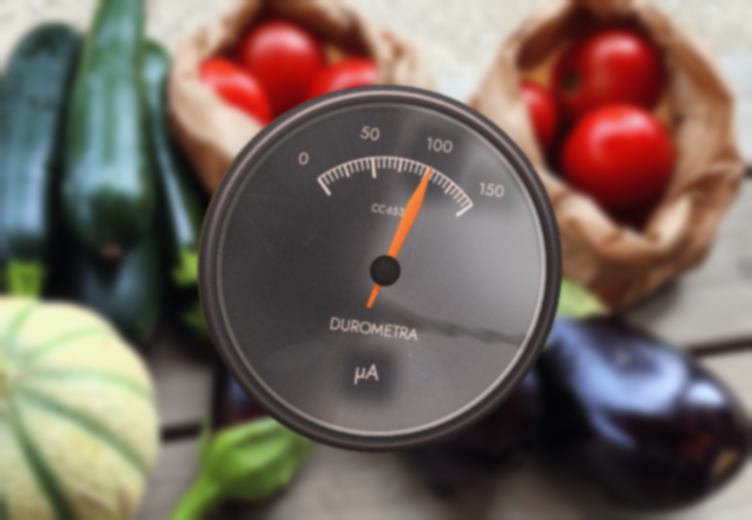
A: 100 µA
